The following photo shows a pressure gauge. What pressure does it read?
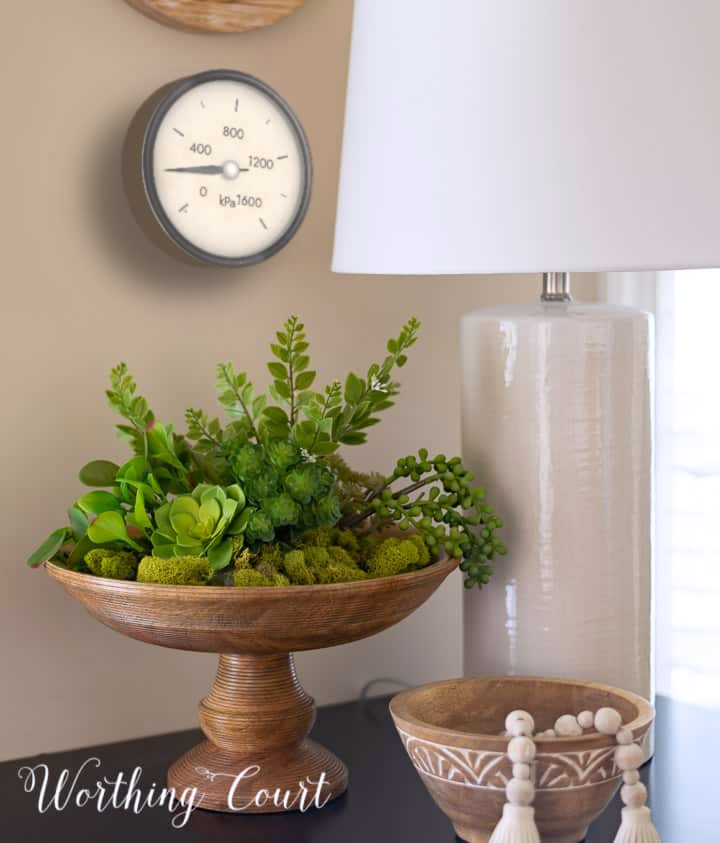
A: 200 kPa
